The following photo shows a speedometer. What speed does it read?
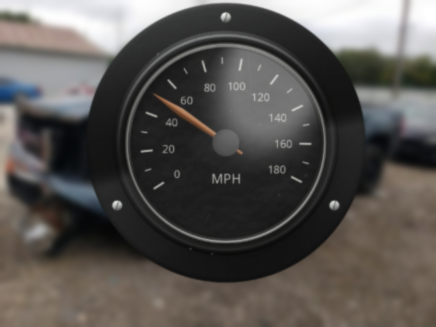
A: 50 mph
